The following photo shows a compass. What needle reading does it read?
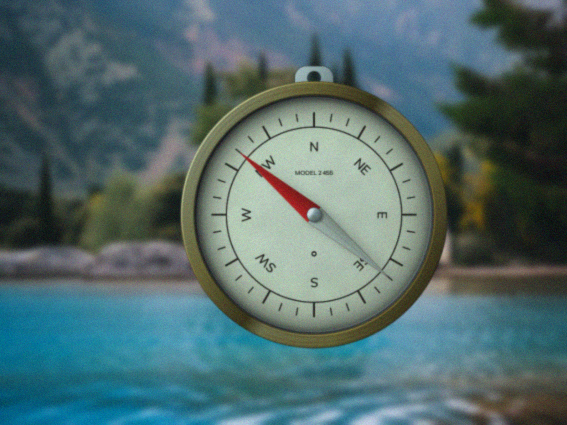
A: 310 °
